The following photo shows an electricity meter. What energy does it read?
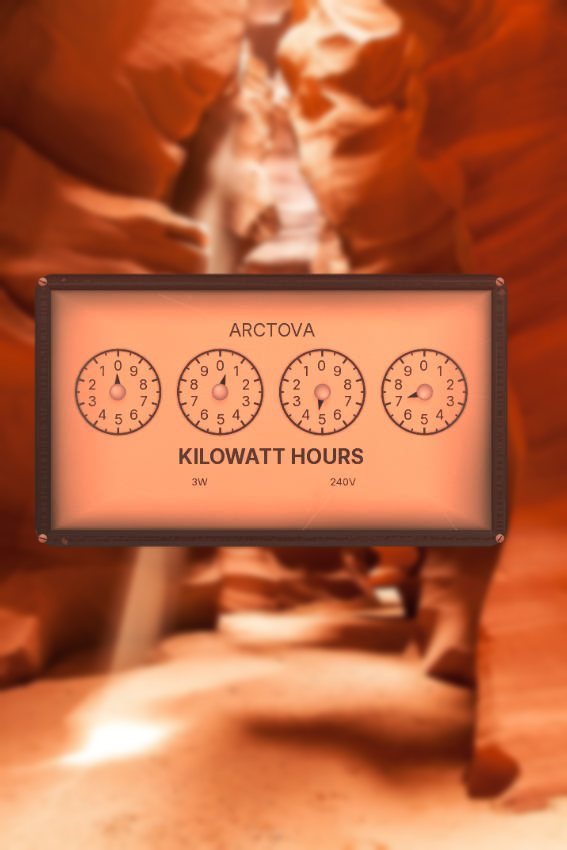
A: 47 kWh
